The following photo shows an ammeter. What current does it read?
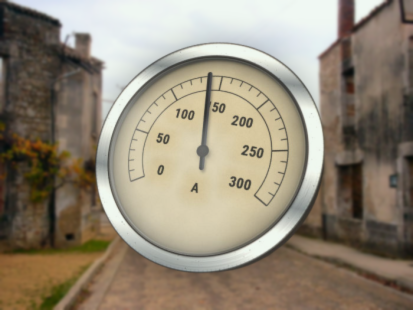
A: 140 A
